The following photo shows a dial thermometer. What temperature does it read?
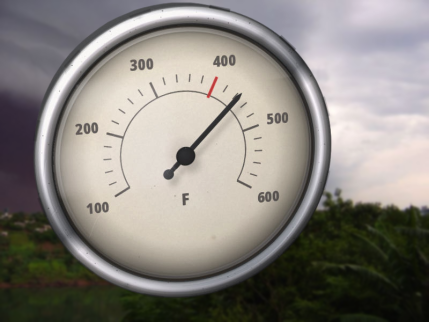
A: 440 °F
